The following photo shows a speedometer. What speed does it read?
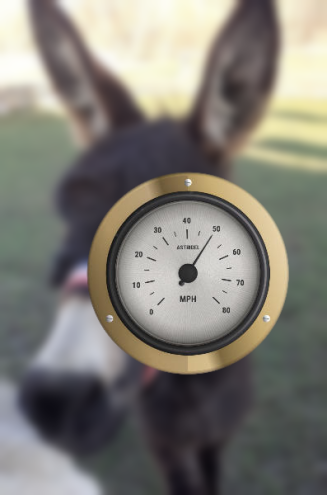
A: 50 mph
